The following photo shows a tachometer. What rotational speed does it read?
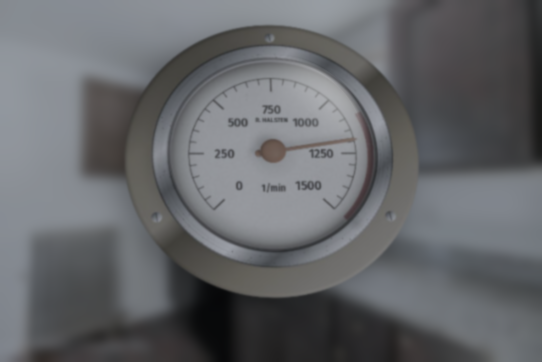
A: 1200 rpm
